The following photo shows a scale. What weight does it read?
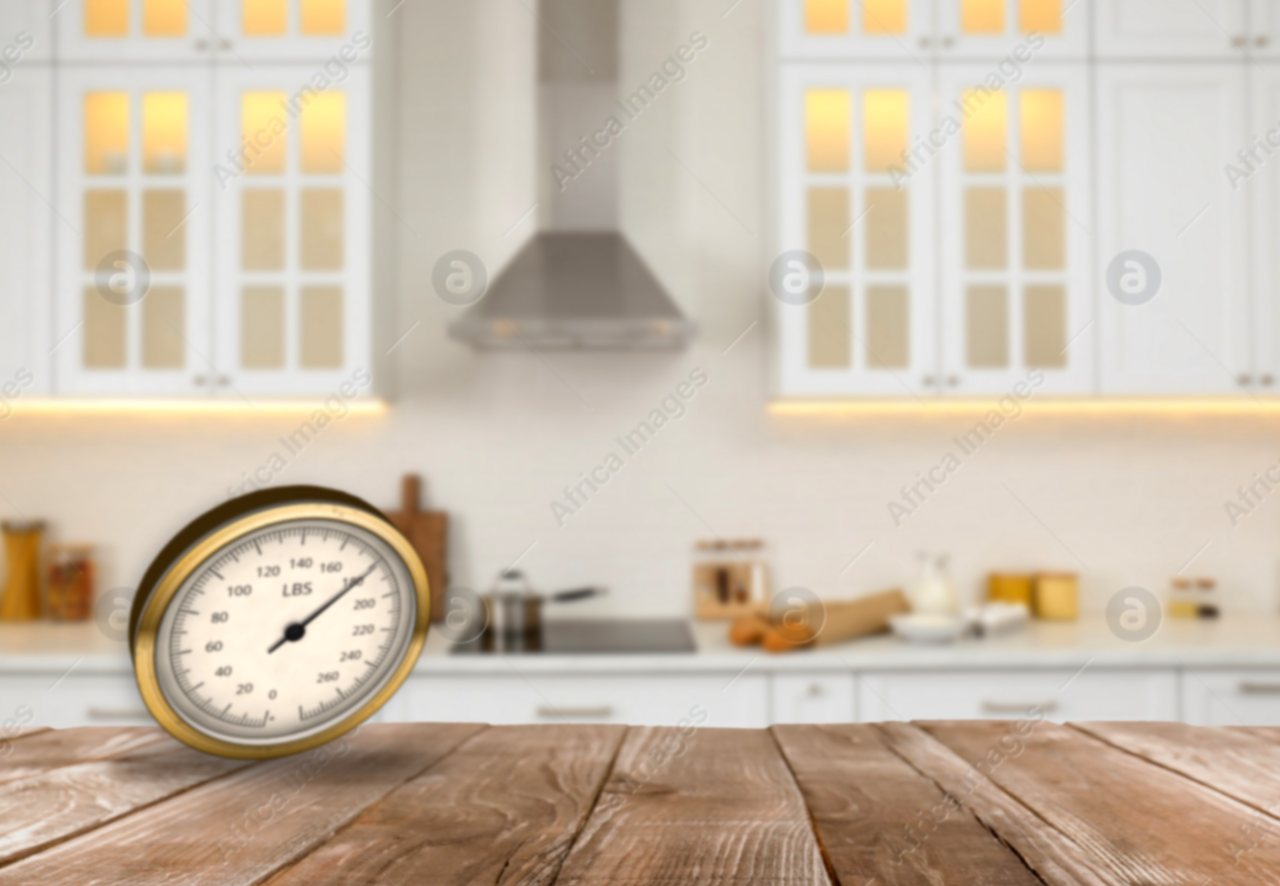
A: 180 lb
